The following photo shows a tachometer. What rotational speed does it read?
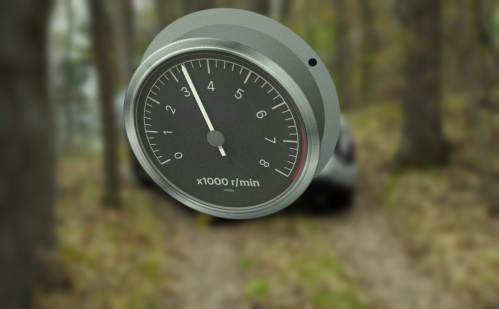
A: 3400 rpm
